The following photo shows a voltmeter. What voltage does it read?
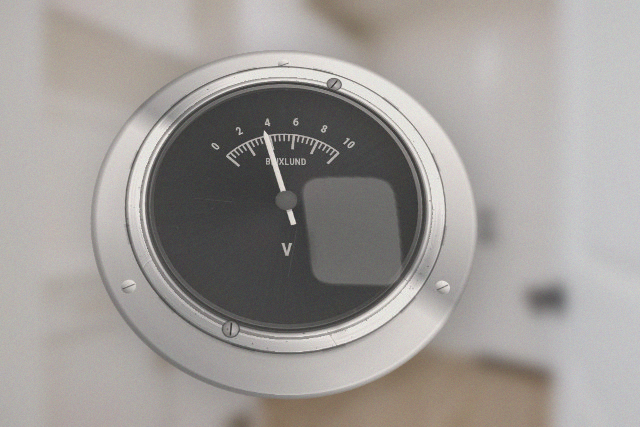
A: 3.6 V
